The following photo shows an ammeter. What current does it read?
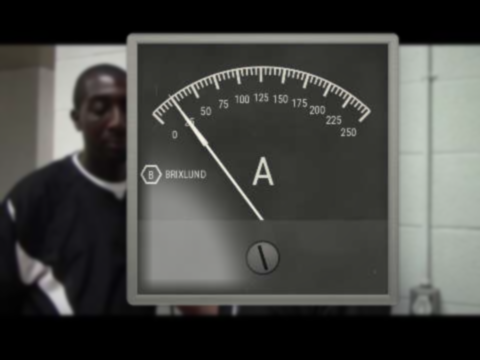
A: 25 A
